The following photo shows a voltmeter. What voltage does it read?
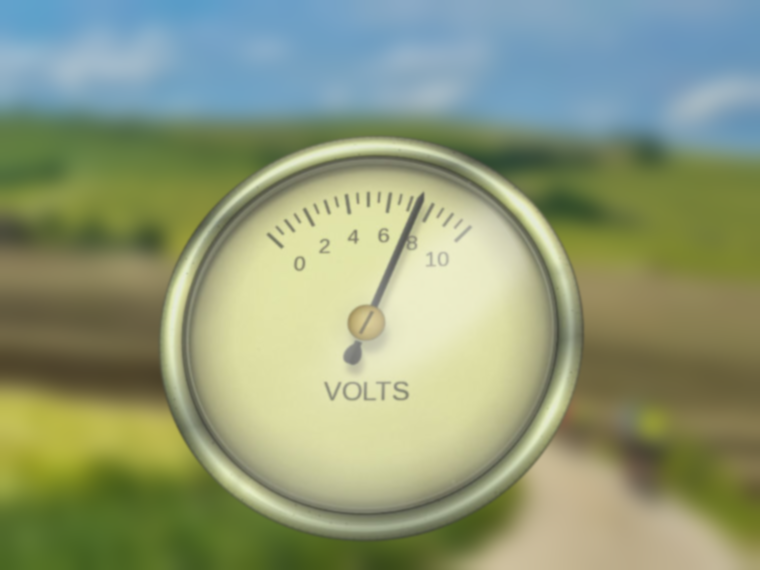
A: 7.5 V
